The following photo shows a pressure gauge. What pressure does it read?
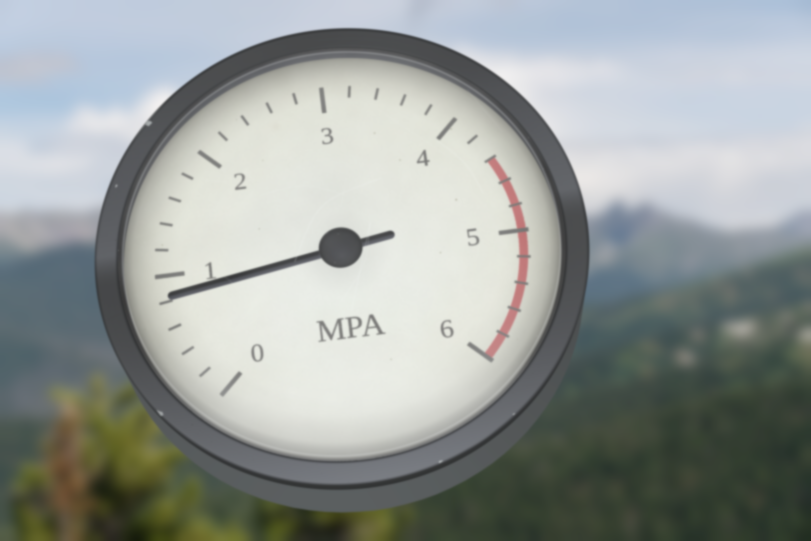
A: 0.8 MPa
